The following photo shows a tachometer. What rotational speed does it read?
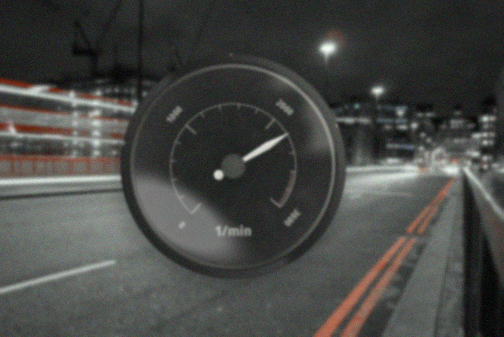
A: 2200 rpm
